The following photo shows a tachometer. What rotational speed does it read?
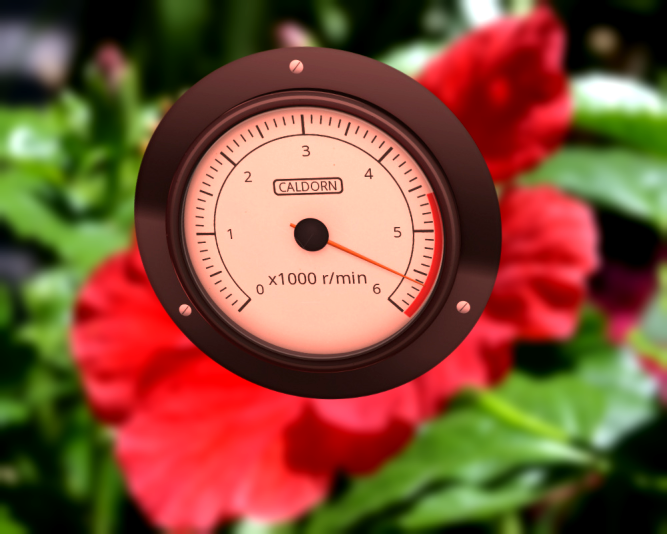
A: 5600 rpm
